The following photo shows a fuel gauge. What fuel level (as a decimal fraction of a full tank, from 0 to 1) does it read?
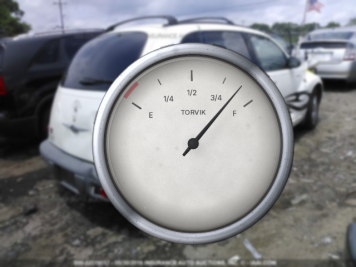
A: 0.875
